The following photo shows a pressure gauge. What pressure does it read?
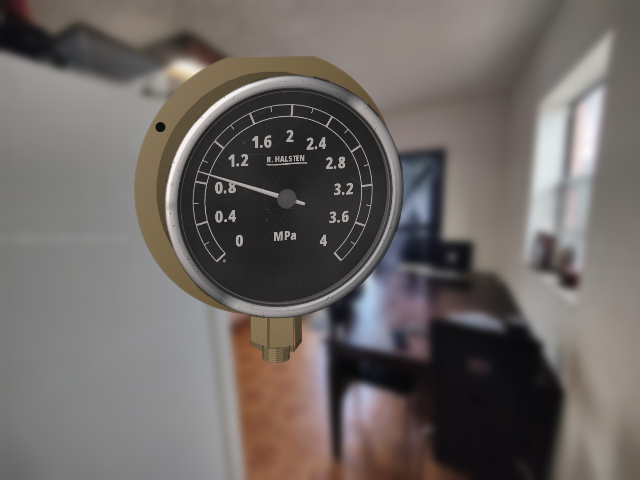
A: 0.9 MPa
